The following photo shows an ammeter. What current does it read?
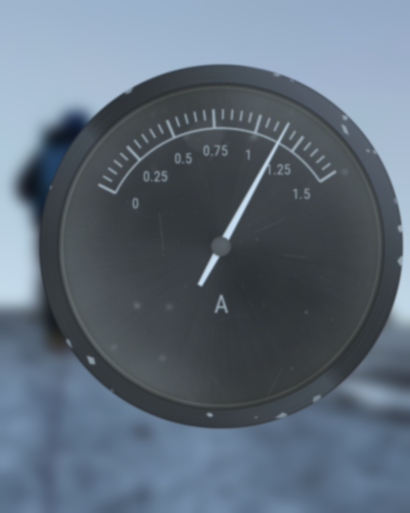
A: 1.15 A
